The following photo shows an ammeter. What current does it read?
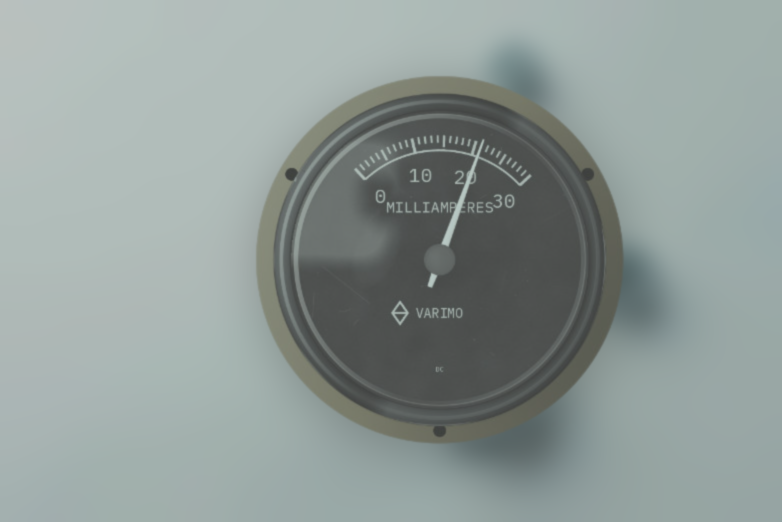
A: 21 mA
